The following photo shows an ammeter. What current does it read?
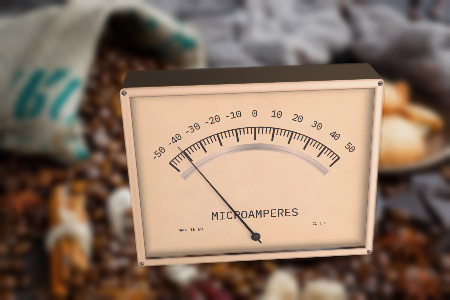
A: -40 µA
